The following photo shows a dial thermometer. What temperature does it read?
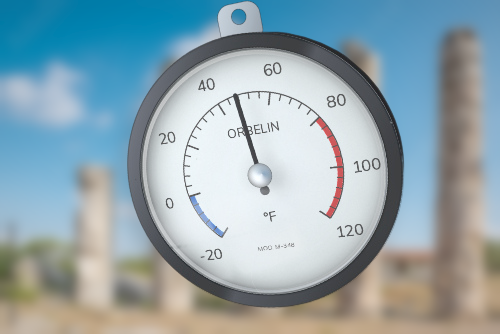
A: 48 °F
